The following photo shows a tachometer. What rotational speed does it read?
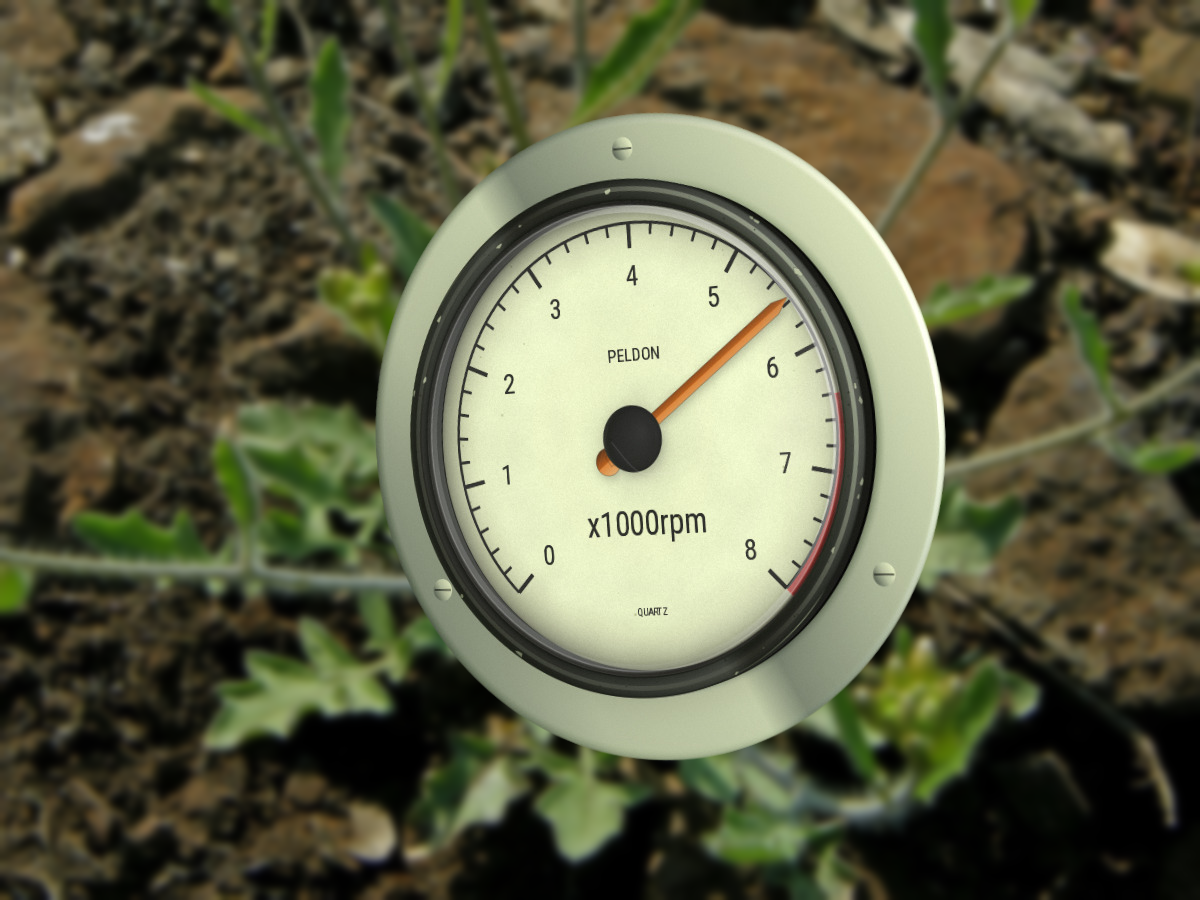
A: 5600 rpm
